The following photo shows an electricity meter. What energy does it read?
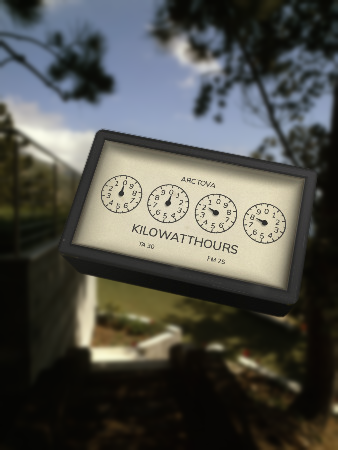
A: 18 kWh
